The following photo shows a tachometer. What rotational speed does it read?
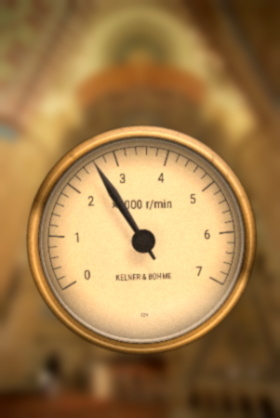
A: 2600 rpm
